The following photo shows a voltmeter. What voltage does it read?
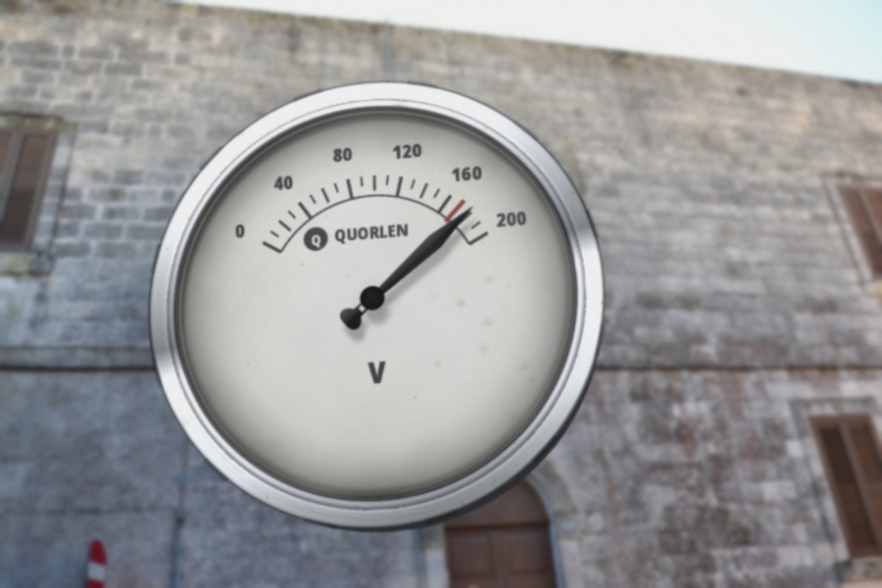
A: 180 V
